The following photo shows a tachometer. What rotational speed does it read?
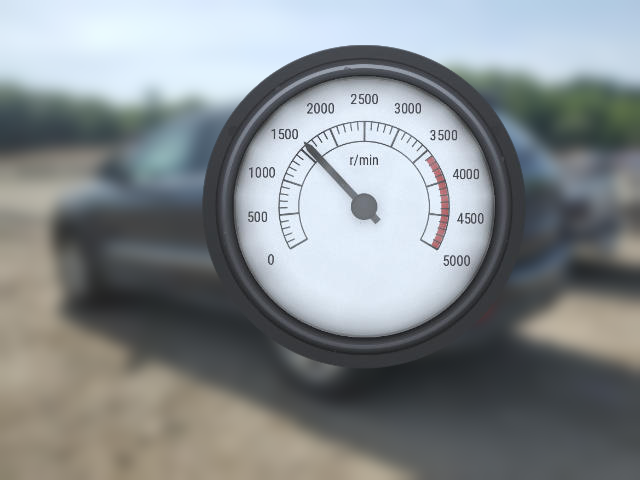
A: 1600 rpm
